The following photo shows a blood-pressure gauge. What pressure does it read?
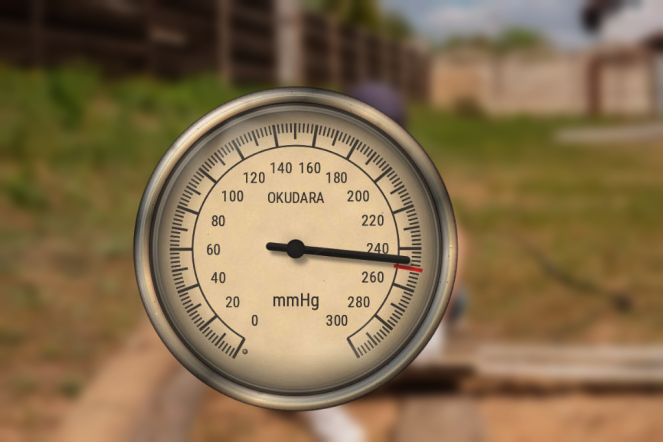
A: 246 mmHg
